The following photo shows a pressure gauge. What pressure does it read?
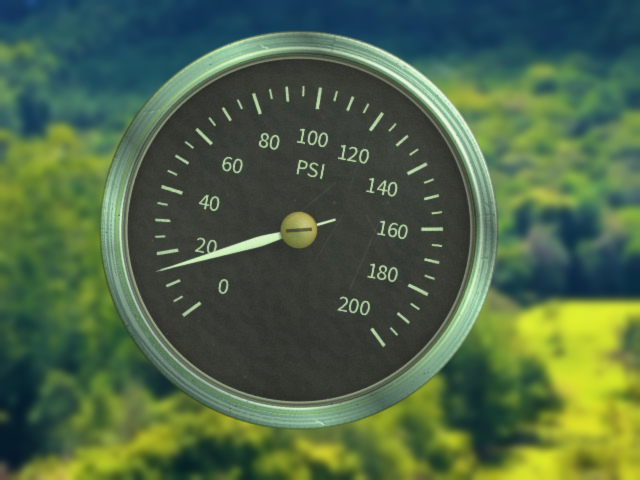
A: 15 psi
